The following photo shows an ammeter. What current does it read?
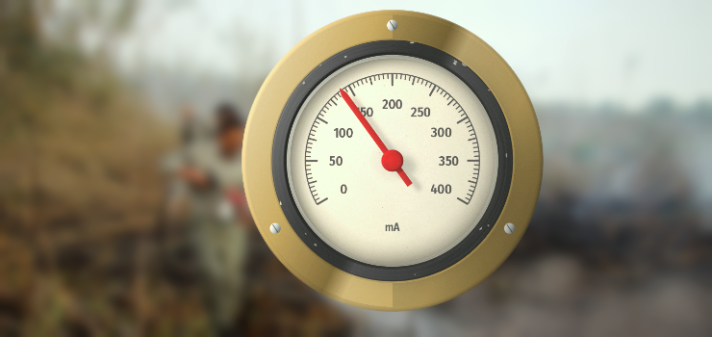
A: 140 mA
